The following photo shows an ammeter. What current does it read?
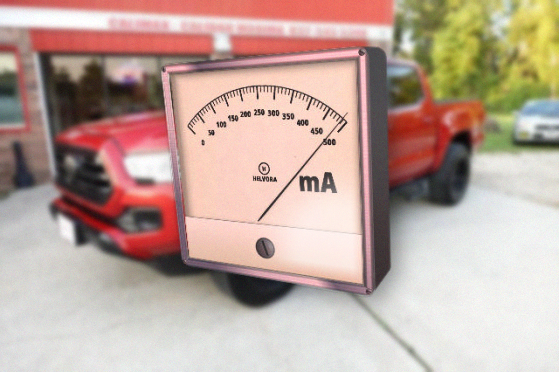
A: 490 mA
